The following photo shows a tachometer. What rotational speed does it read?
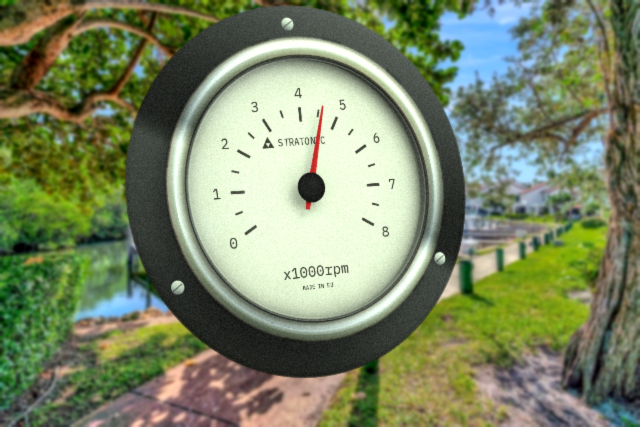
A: 4500 rpm
